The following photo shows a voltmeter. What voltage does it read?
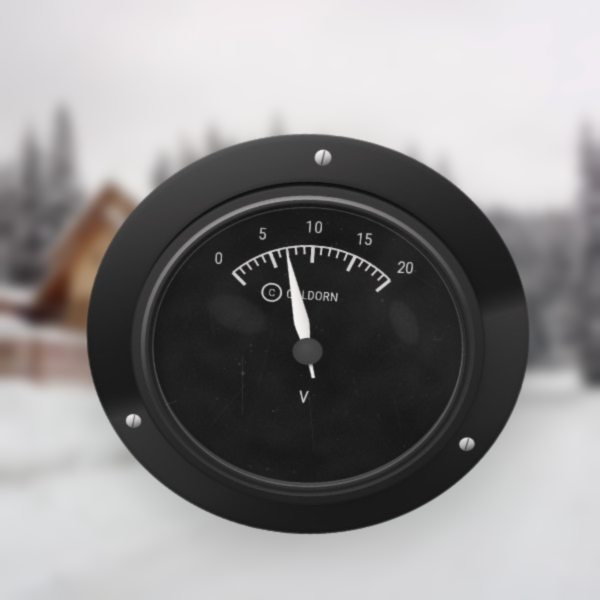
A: 7 V
